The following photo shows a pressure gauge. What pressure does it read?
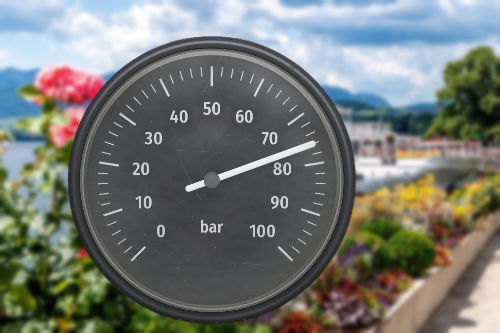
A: 76 bar
